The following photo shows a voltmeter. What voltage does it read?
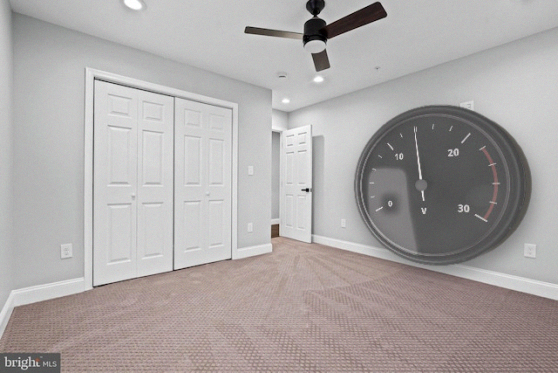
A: 14 V
